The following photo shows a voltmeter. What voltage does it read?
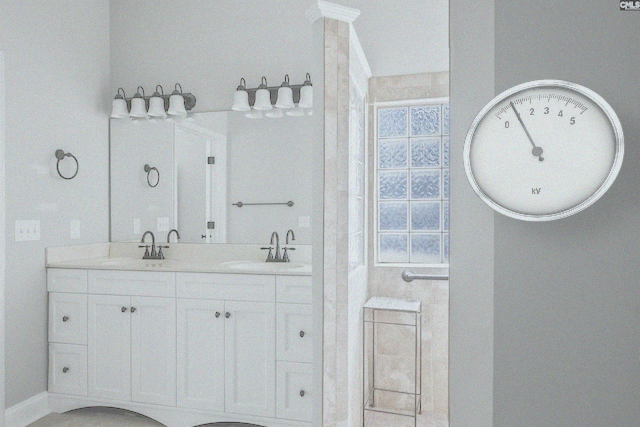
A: 1 kV
